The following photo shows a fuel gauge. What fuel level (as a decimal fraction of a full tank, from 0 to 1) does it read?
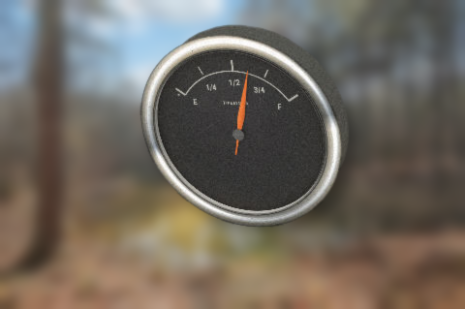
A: 0.625
